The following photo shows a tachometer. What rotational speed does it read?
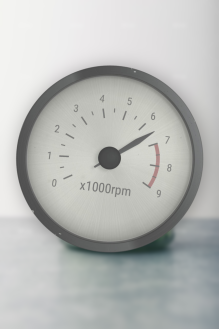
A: 6500 rpm
